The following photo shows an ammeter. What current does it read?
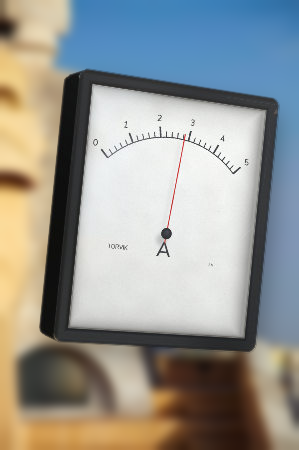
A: 2.8 A
